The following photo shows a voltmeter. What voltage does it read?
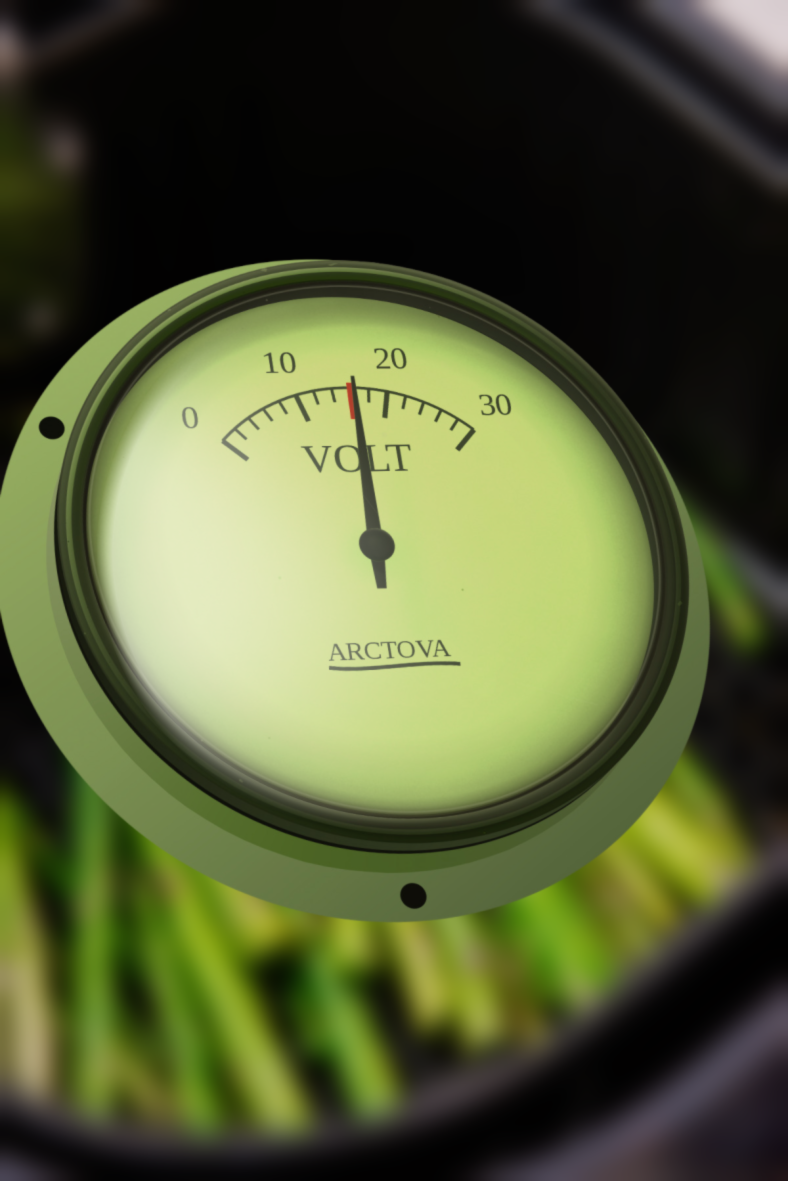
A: 16 V
